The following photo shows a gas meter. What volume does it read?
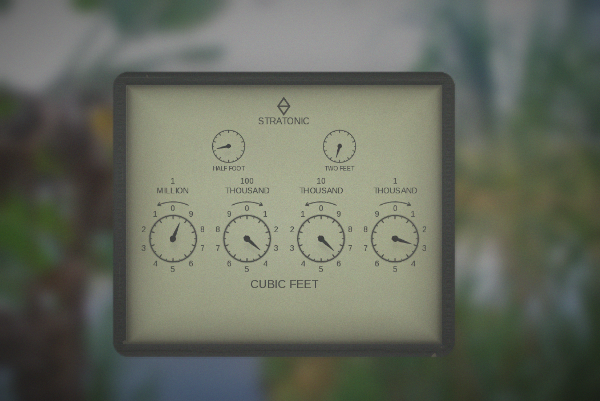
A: 936300 ft³
